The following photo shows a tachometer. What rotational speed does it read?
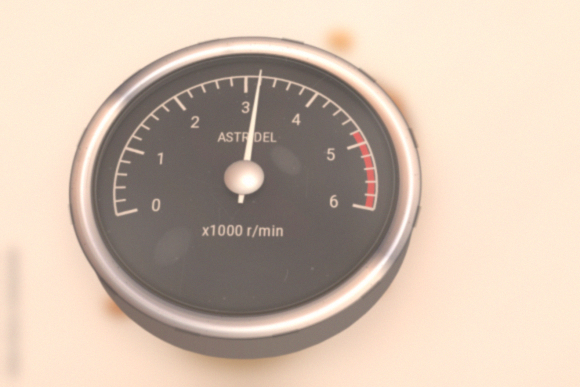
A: 3200 rpm
